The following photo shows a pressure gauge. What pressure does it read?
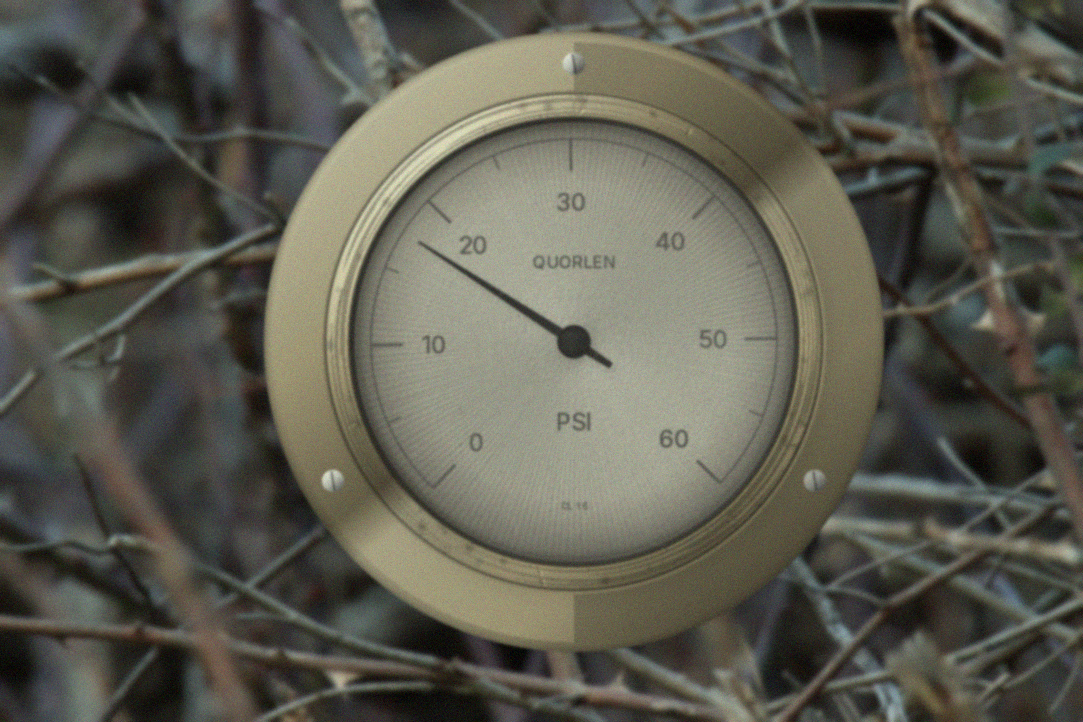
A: 17.5 psi
